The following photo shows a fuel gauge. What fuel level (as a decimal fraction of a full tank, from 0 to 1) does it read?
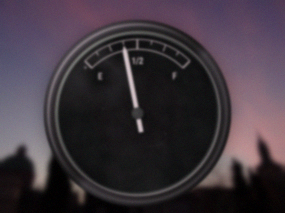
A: 0.375
